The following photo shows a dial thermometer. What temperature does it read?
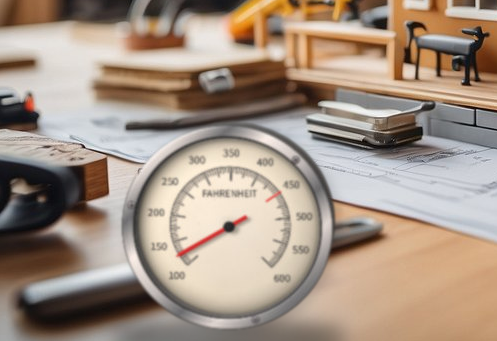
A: 125 °F
